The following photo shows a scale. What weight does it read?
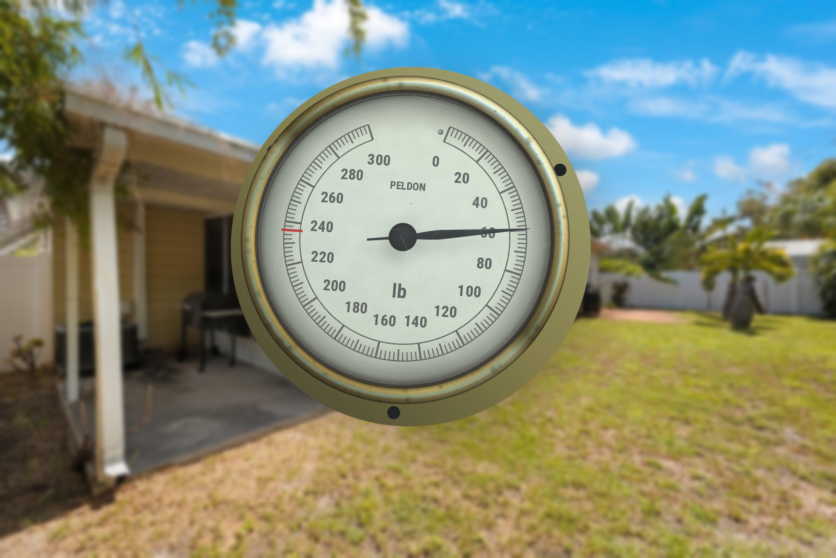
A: 60 lb
